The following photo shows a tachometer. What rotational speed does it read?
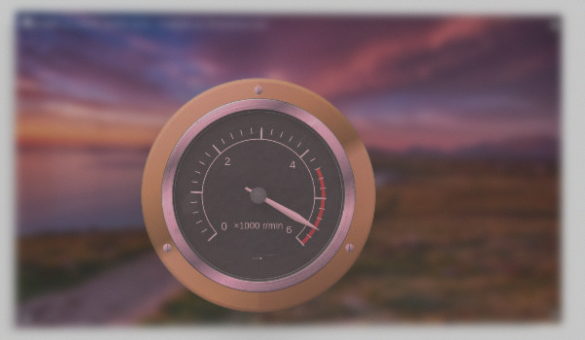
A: 5600 rpm
